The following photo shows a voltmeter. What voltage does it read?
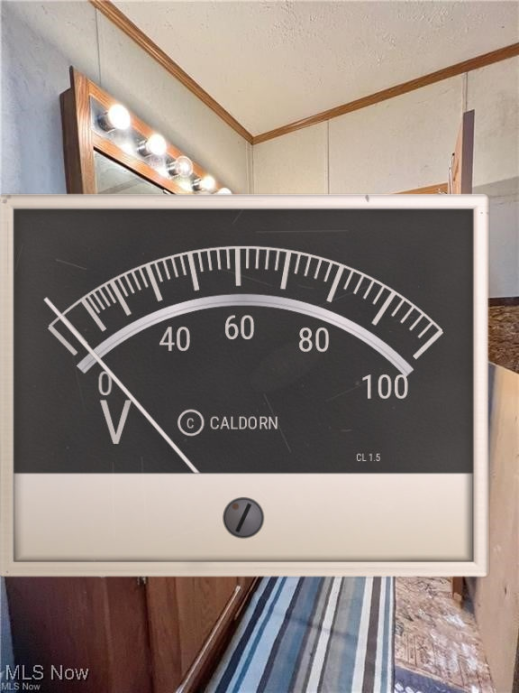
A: 10 V
